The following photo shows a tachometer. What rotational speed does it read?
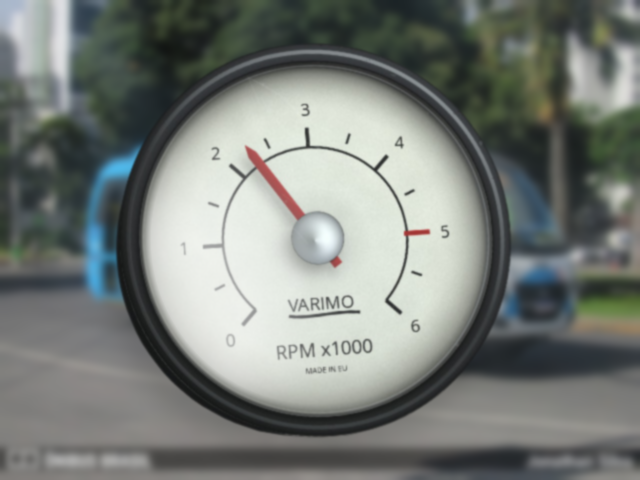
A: 2250 rpm
